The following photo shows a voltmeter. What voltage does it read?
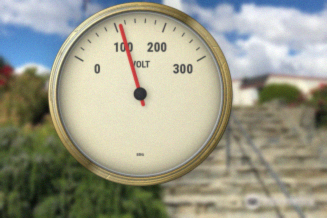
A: 110 V
